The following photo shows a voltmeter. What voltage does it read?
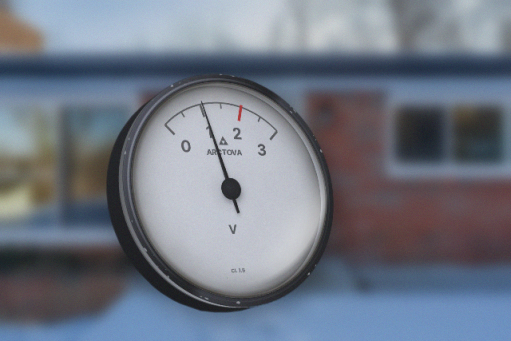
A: 1 V
